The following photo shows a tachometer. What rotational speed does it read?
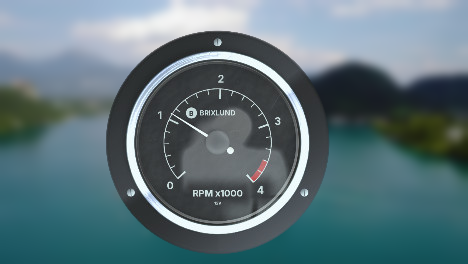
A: 1100 rpm
